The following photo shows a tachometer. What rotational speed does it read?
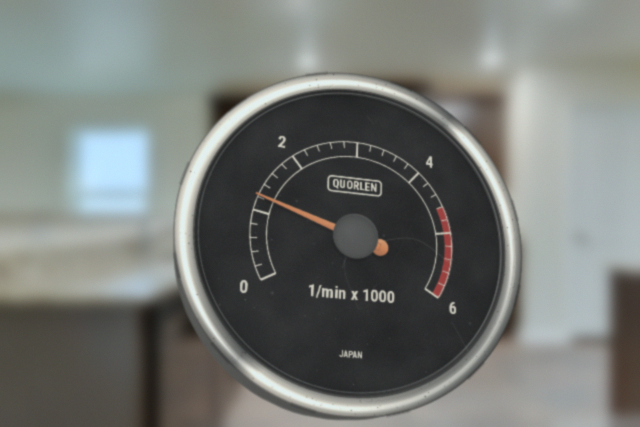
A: 1200 rpm
